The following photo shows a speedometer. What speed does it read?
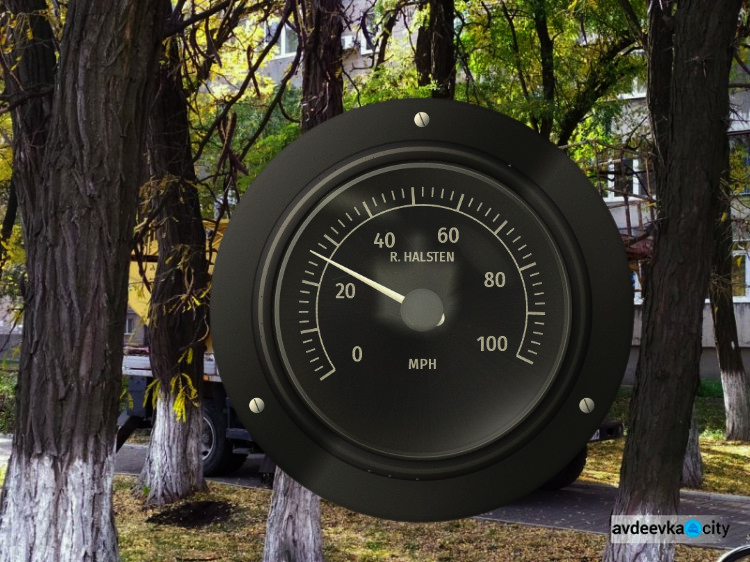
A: 26 mph
